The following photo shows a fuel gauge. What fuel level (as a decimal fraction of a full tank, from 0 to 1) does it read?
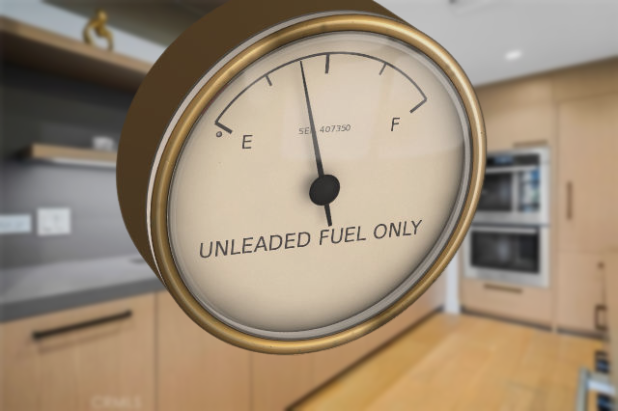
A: 0.375
